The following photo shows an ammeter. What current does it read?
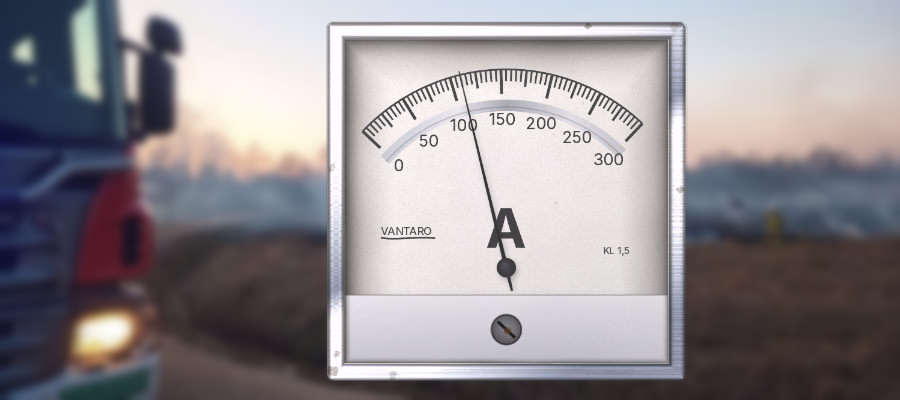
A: 110 A
